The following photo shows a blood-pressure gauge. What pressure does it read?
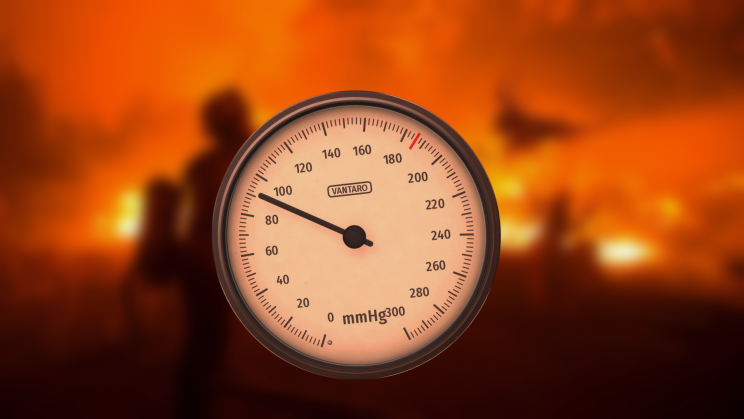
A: 92 mmHg
